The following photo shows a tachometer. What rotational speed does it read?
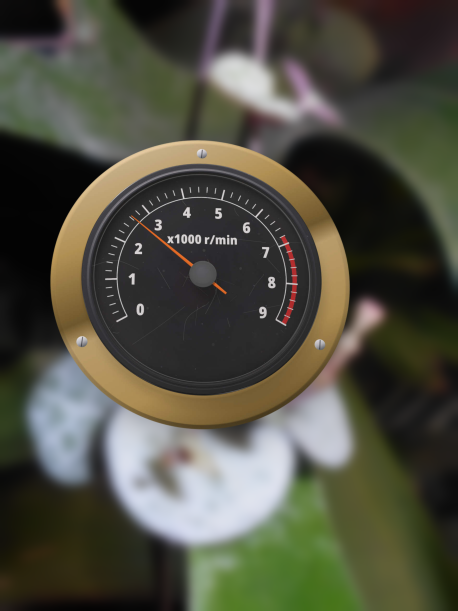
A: 2600 rpm
